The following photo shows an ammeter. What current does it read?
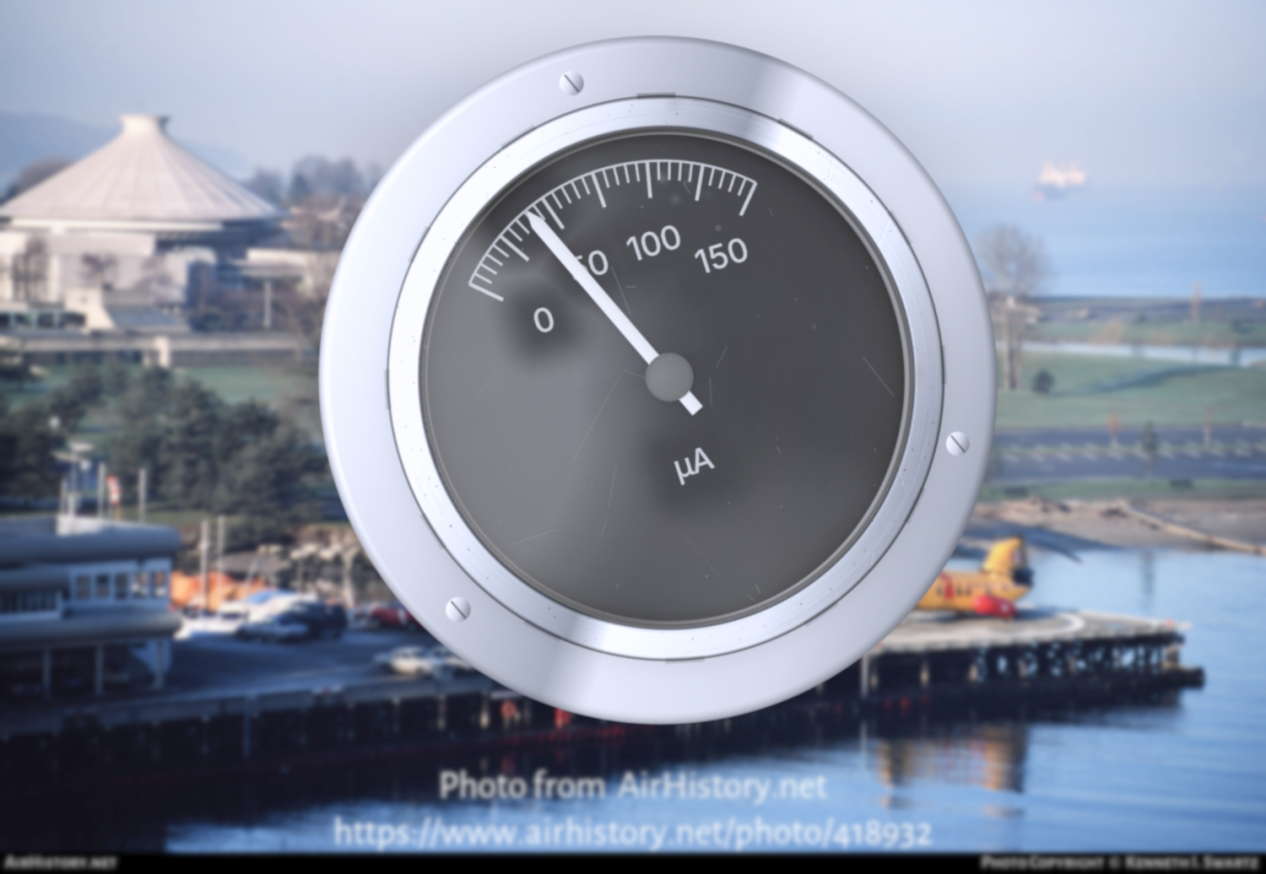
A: 40 µA
